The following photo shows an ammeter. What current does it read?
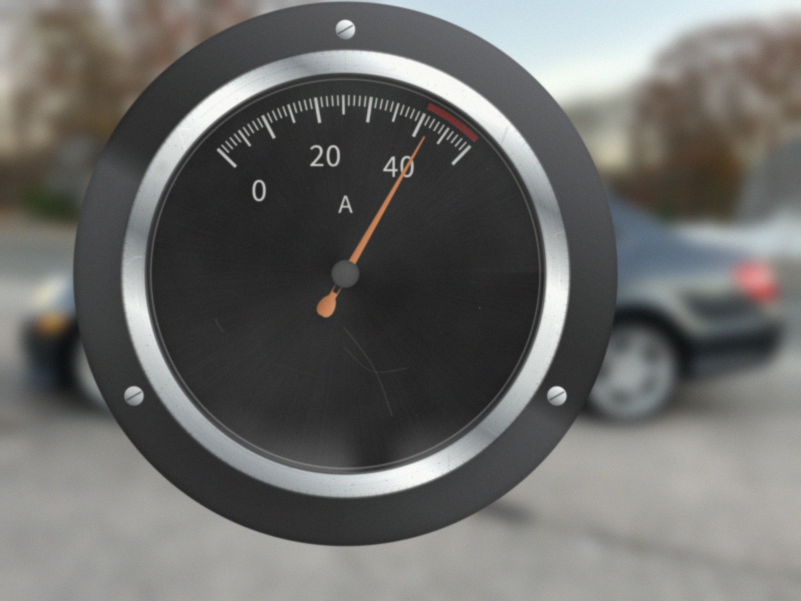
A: 42 A
